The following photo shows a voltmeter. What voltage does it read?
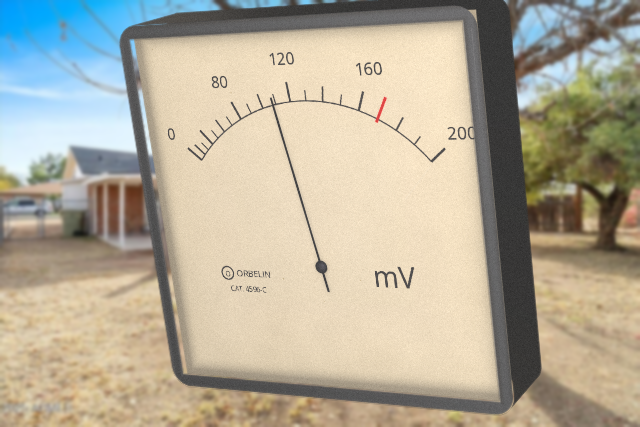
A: 110 mV
